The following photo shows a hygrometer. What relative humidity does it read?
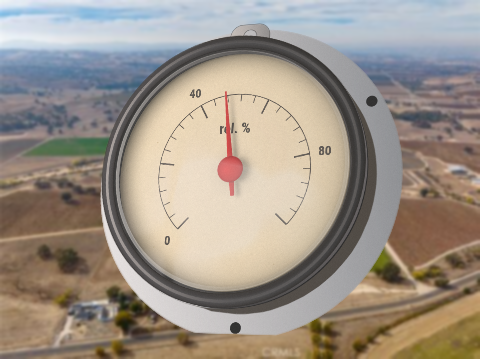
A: 48 %
